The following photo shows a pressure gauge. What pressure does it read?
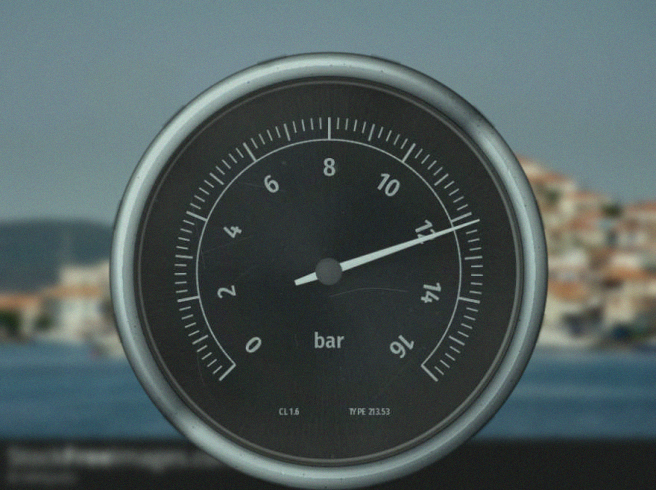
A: 12.2 bar
